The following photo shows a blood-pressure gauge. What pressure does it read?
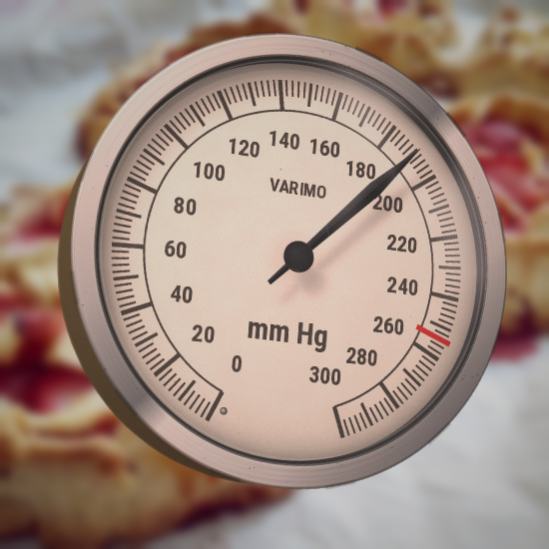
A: 190 mmHg
